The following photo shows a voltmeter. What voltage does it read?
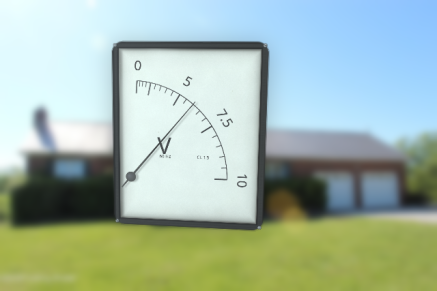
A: 6 V
